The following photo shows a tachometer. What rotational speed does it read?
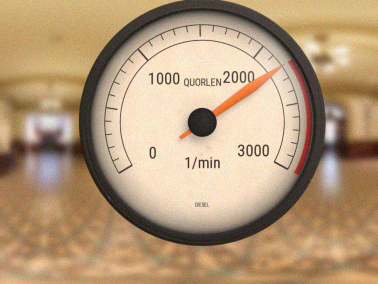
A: 2200 rpm
